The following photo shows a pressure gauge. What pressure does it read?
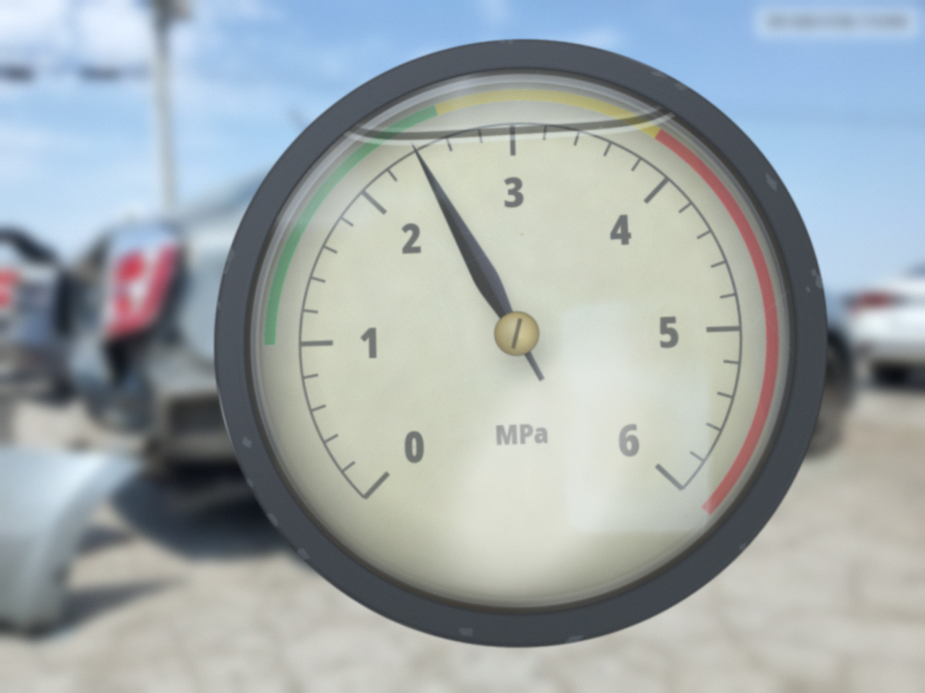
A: 2.4 MPa
